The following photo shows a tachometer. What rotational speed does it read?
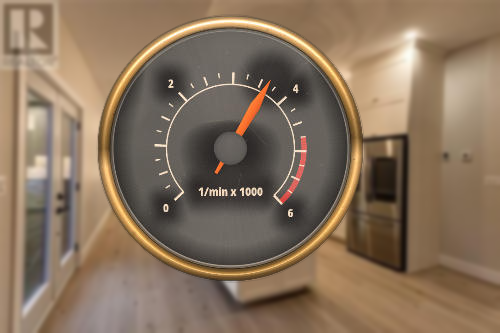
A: 3625 rpm
